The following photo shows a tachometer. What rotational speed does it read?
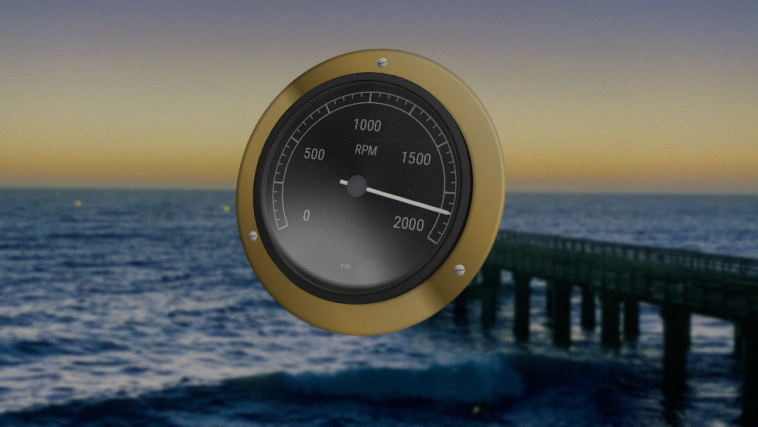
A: 1850 rpm
